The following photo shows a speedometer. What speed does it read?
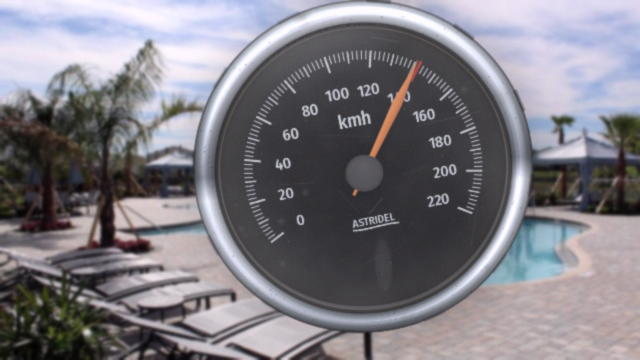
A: 140 km/h
